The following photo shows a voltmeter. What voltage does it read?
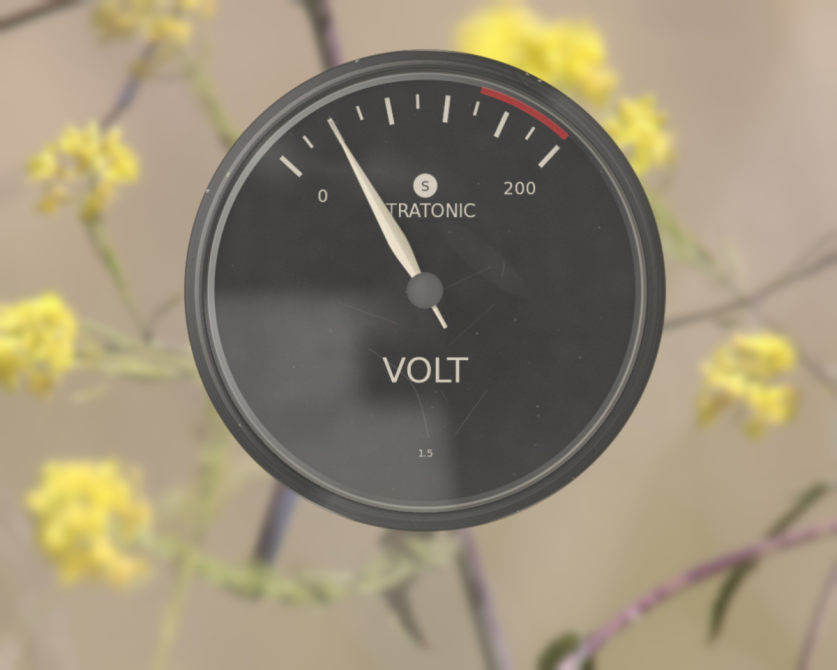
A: 40 V
